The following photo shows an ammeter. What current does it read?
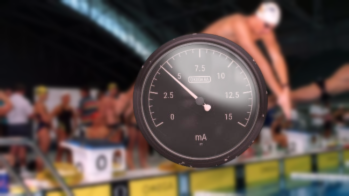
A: 4.5 mA
